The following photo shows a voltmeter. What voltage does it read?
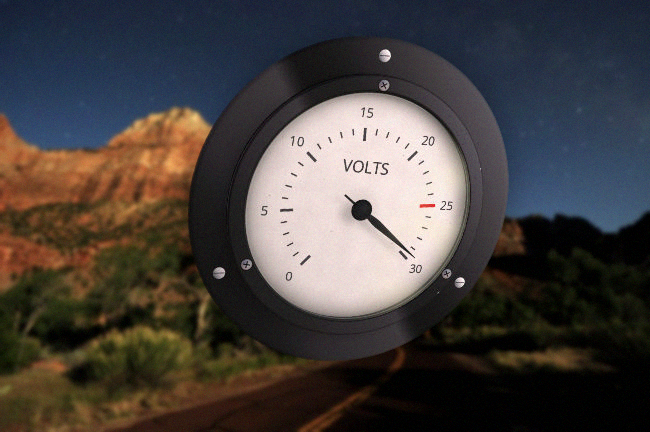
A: 29.5 V
